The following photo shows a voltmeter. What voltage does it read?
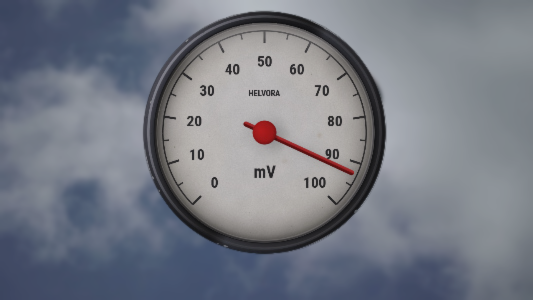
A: 92.5 mV
